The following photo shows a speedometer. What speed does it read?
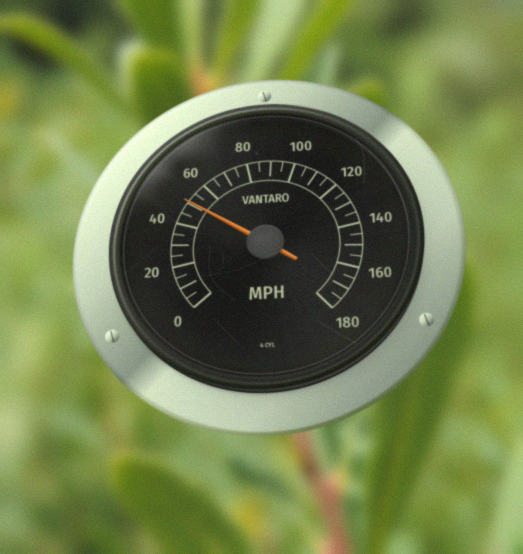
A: 50 mph
